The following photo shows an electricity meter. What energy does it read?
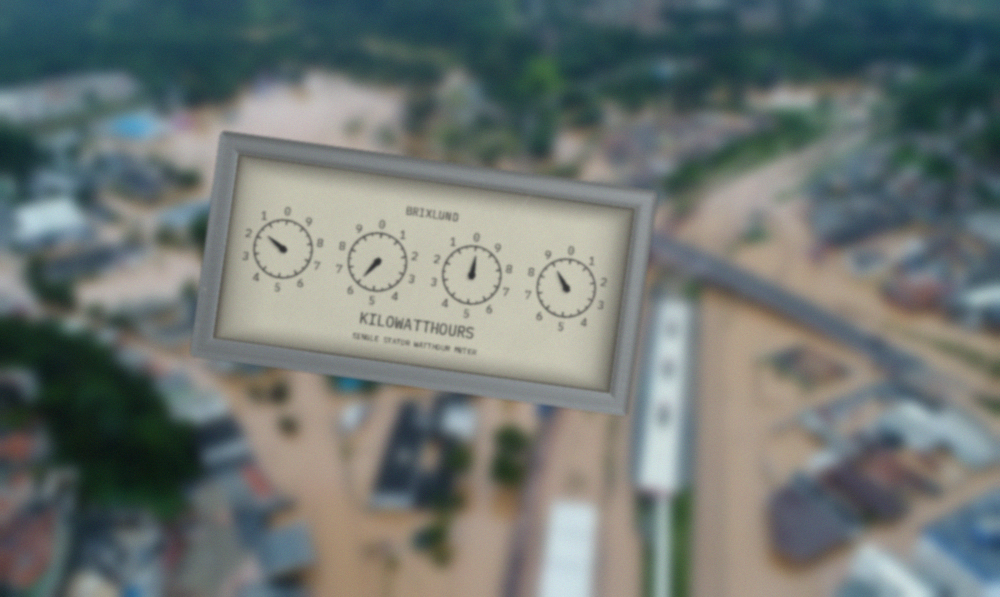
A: 1599 kWh
